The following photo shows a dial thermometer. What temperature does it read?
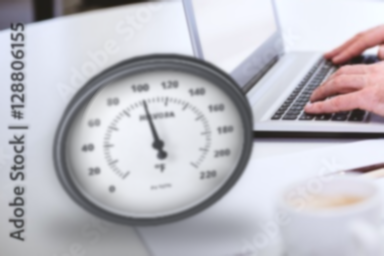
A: 100 °F
